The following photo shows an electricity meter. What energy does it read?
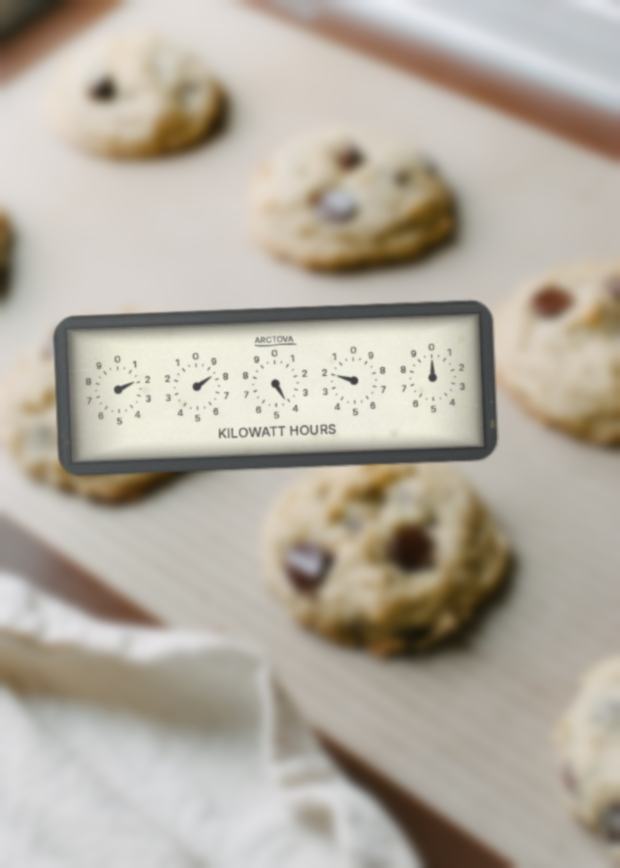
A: 18420 kWh
